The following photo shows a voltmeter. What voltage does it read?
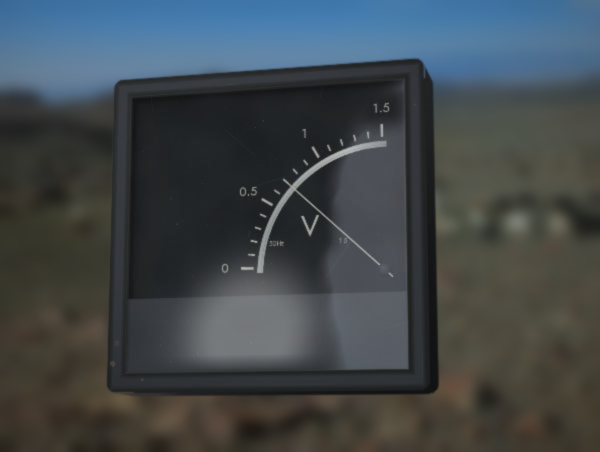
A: 0.7 V
